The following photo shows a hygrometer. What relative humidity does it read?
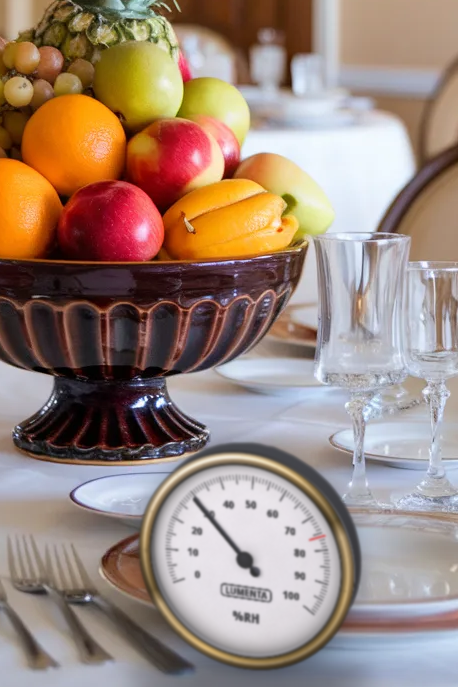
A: 30 %
